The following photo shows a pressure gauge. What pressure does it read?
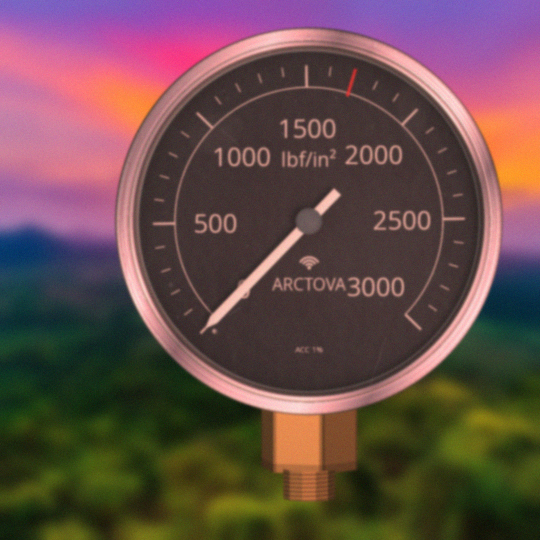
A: 0 psi
